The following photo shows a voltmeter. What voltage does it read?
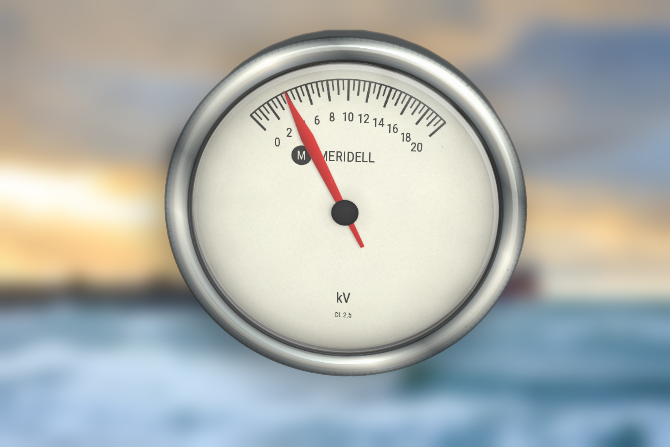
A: 4 kV
